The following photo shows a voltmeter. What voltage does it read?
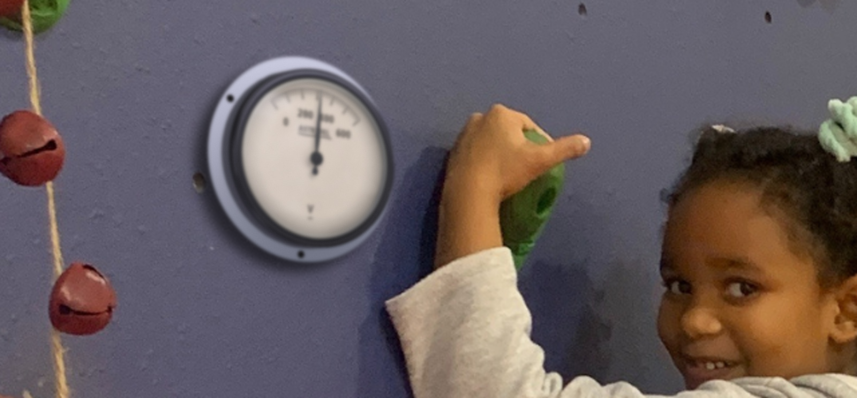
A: 300 V
